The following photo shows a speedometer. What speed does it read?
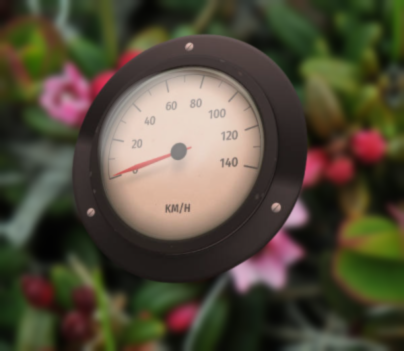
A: 0 km/h
